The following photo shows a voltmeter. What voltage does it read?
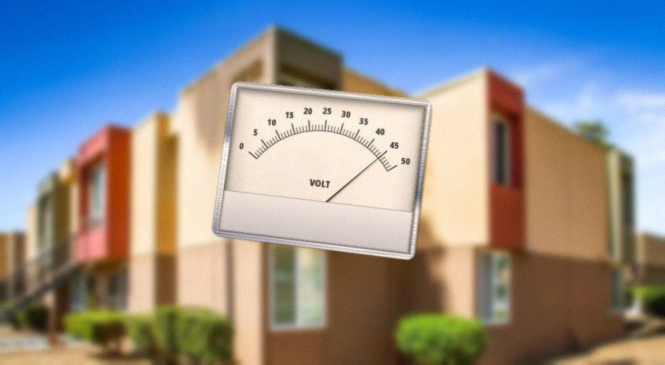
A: 45 V
